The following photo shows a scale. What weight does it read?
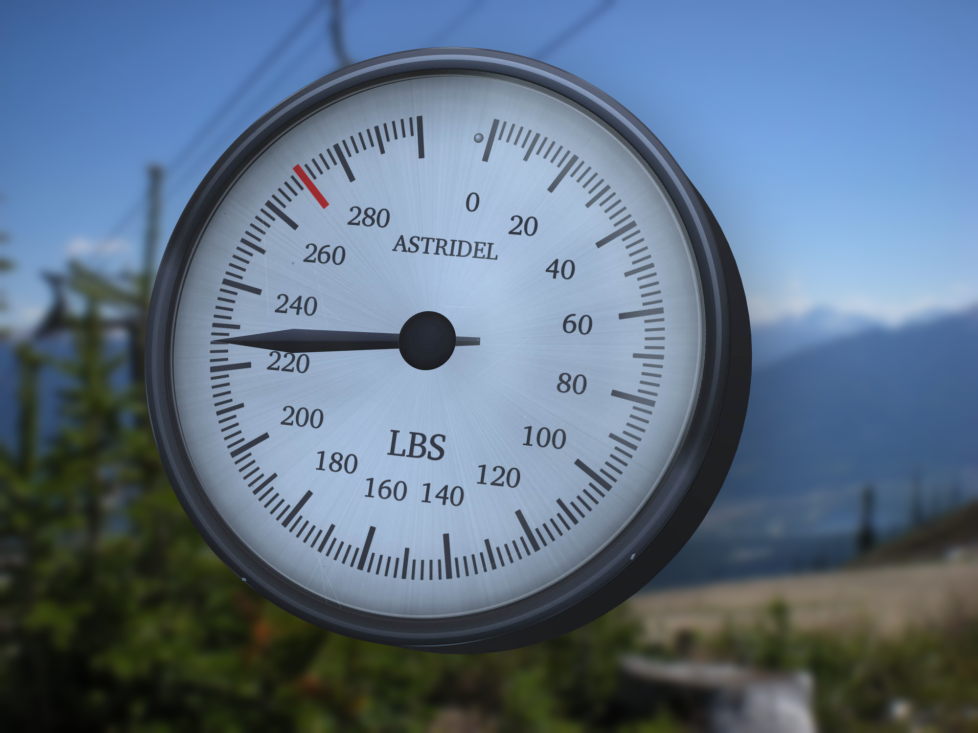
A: 226 lb
